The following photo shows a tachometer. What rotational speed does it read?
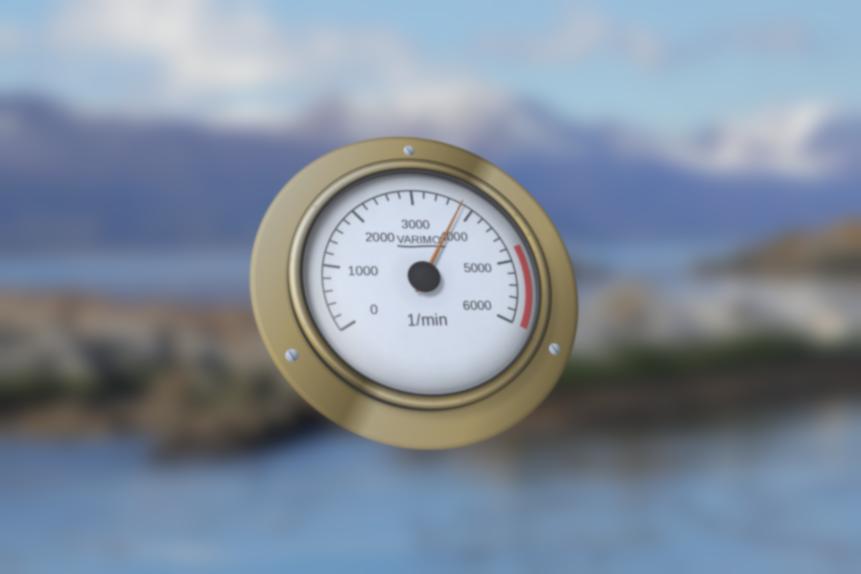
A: 3800 rpm
